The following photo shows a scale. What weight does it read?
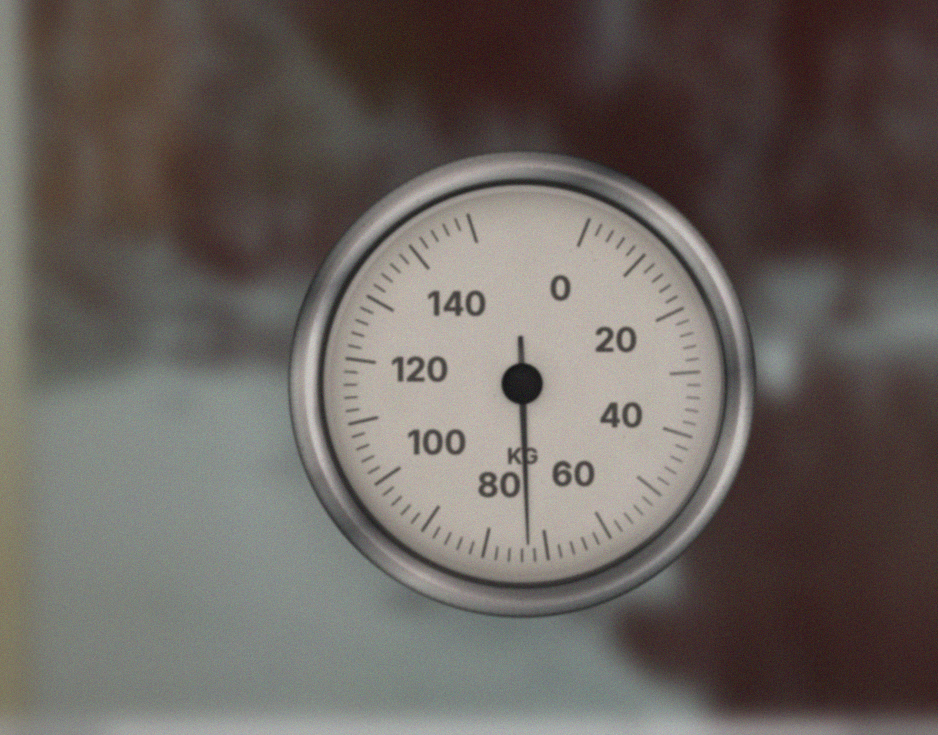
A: 73 kg
